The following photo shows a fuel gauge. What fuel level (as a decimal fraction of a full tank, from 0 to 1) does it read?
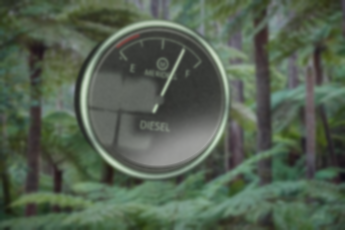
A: 0.75
